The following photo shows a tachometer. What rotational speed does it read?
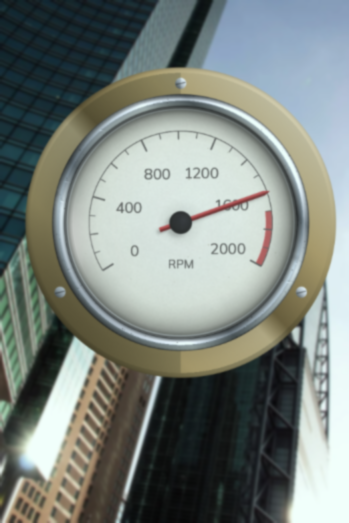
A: 1600 rpm
